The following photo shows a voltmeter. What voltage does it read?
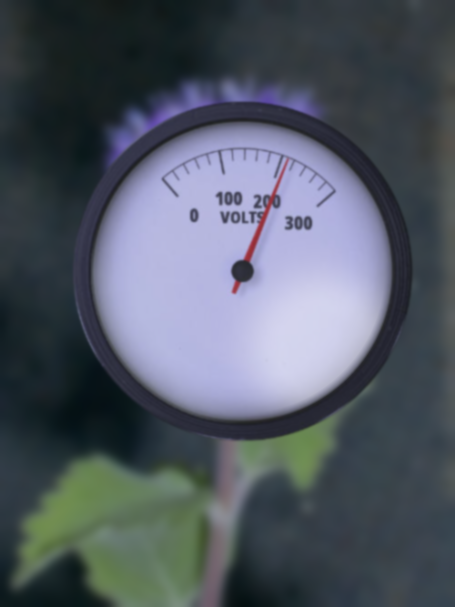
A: 210 V
